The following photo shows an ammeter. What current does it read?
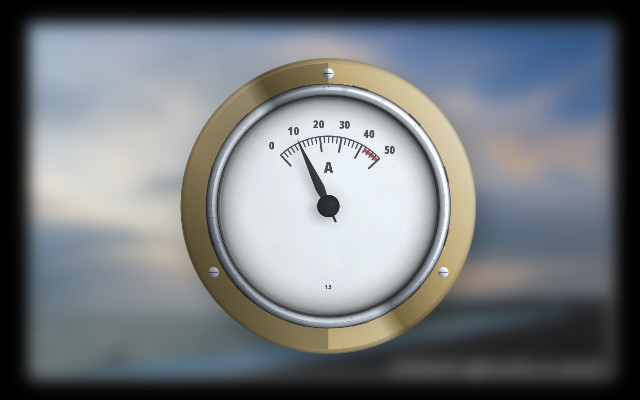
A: 10 A
